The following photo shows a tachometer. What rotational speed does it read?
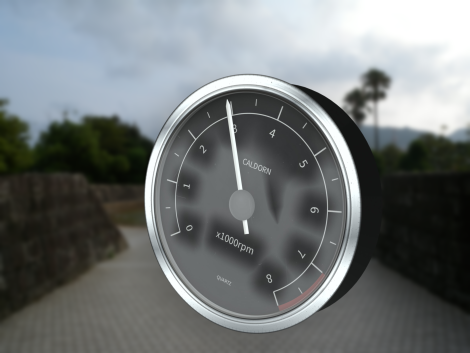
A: 3000 rpm
